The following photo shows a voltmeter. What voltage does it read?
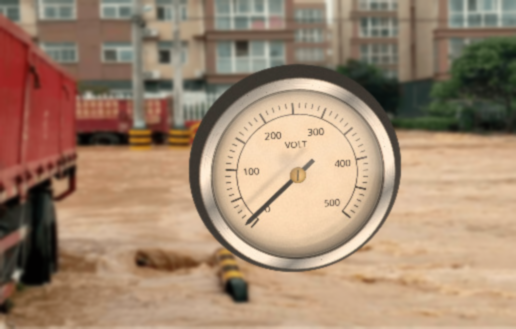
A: 10 V
